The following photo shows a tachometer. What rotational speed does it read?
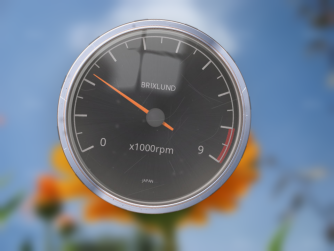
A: 2250 rpm
